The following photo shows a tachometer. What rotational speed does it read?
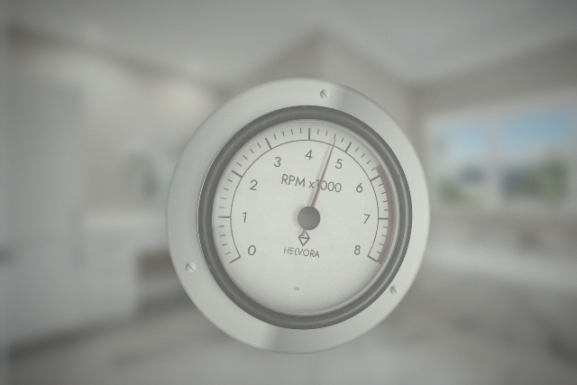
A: 4600 rpm
